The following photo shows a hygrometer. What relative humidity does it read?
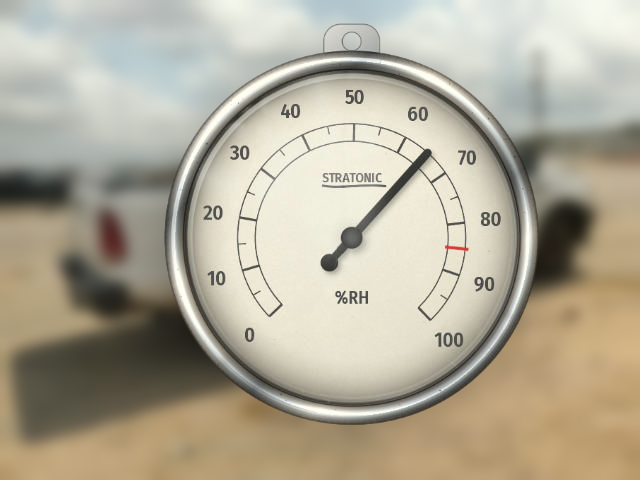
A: 65 %
